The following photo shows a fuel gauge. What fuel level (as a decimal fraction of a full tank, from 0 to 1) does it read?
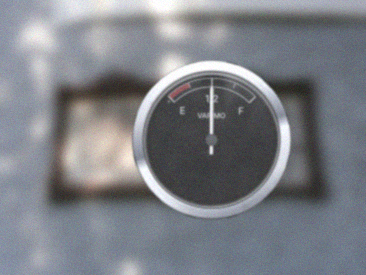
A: 0.5
